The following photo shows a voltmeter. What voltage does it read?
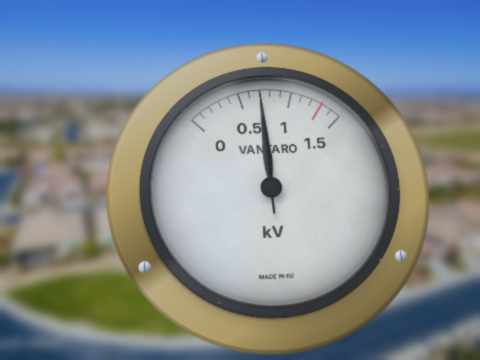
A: 0.7 kV
